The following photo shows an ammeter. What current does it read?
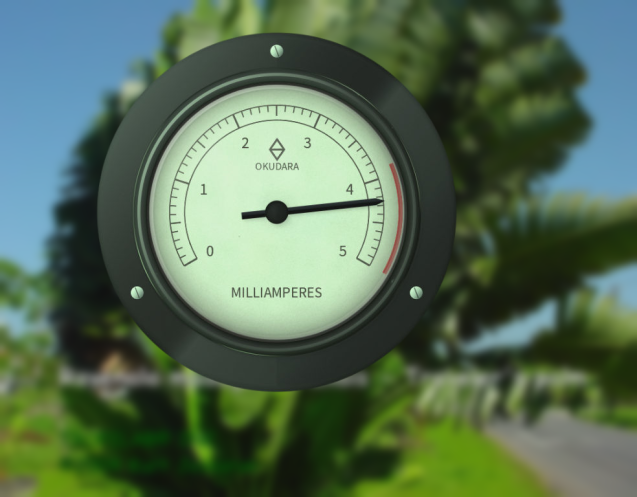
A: 4.25 mA
